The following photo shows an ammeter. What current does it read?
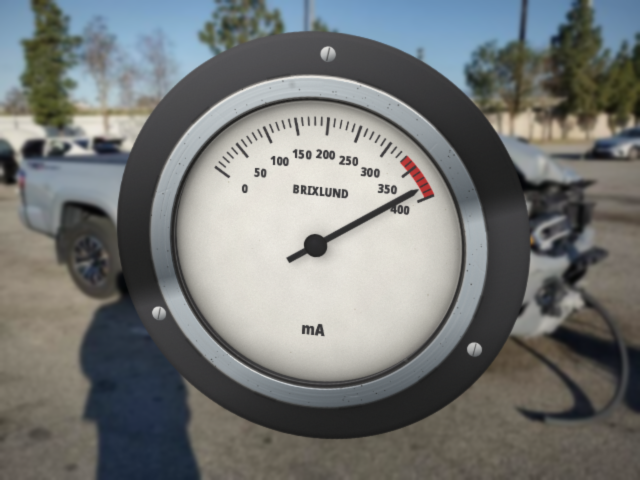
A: 380 mA
